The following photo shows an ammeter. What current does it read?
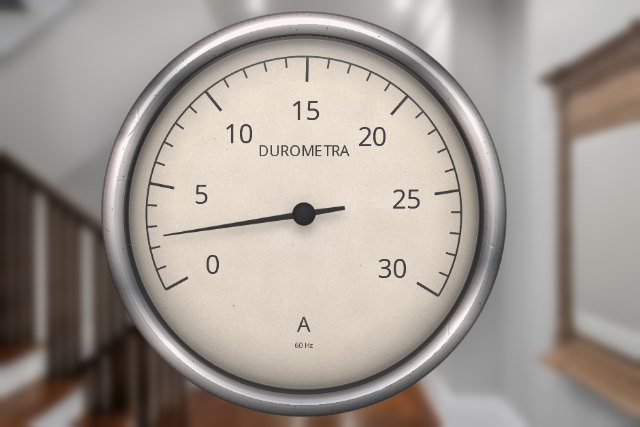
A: 2.5 A
